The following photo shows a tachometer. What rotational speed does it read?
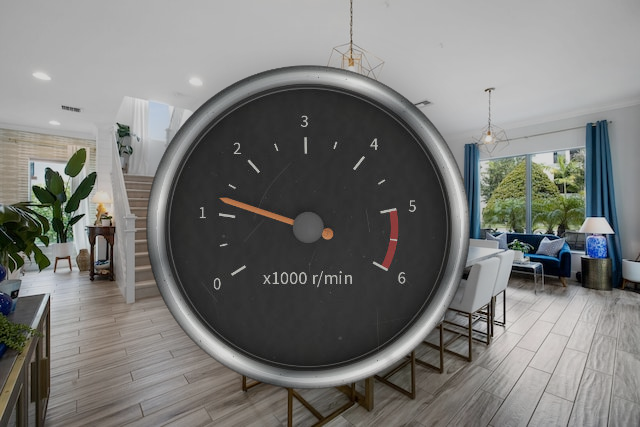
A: 1250 rpm
